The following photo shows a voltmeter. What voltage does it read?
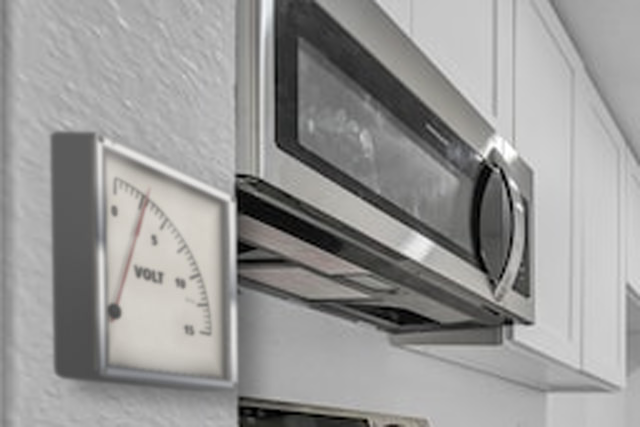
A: 2.5 V
